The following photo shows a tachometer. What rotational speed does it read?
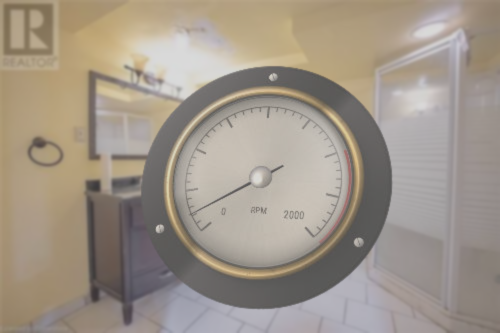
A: 100 rpm
